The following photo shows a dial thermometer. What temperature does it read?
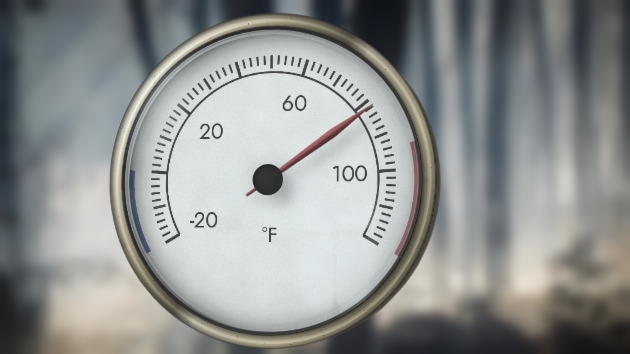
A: 82 °F
